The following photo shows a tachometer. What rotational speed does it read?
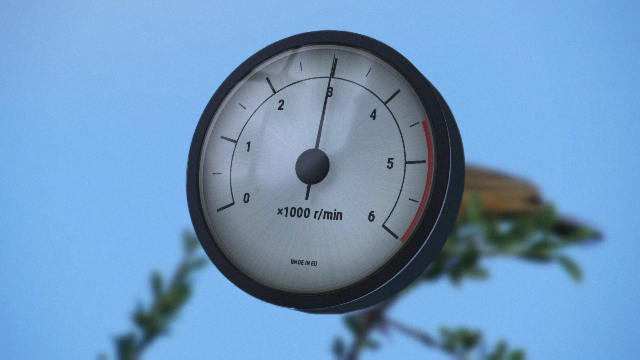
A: 3000 rpm
